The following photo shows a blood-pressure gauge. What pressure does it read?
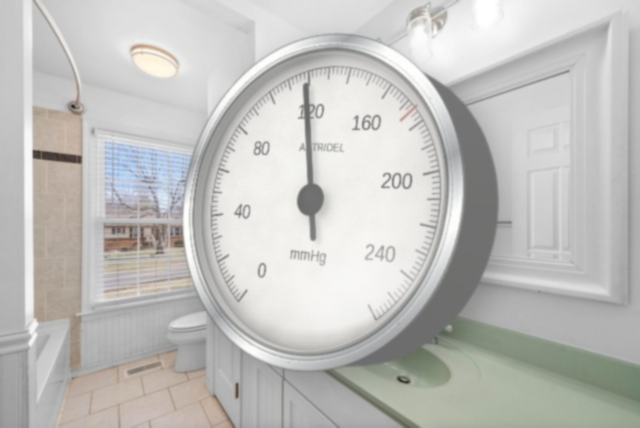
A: 120 mmHg
